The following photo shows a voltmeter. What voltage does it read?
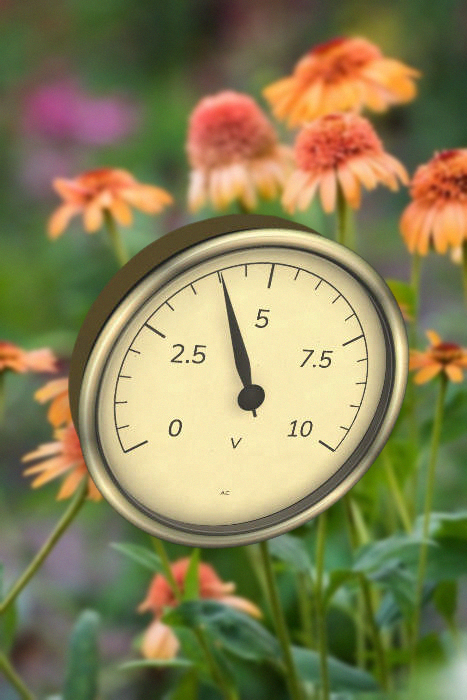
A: 4 V
